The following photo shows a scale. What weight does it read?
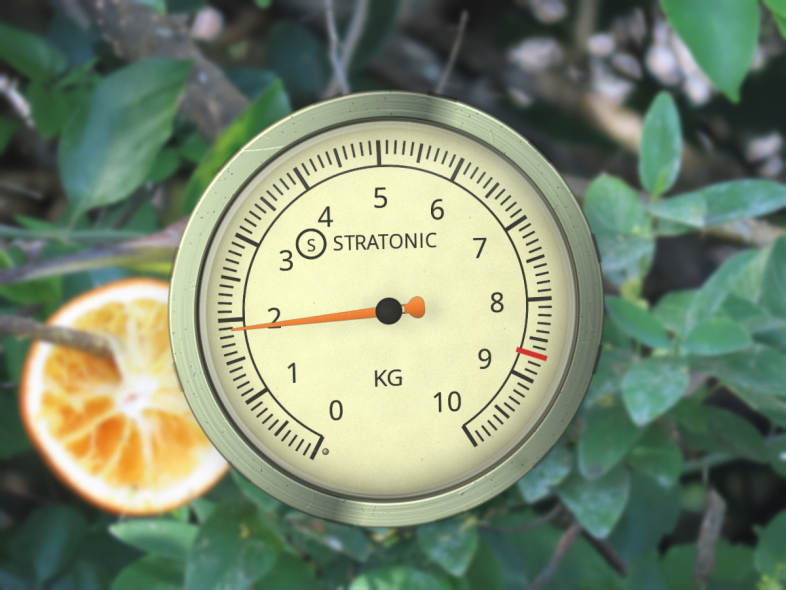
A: 1.9 kg
